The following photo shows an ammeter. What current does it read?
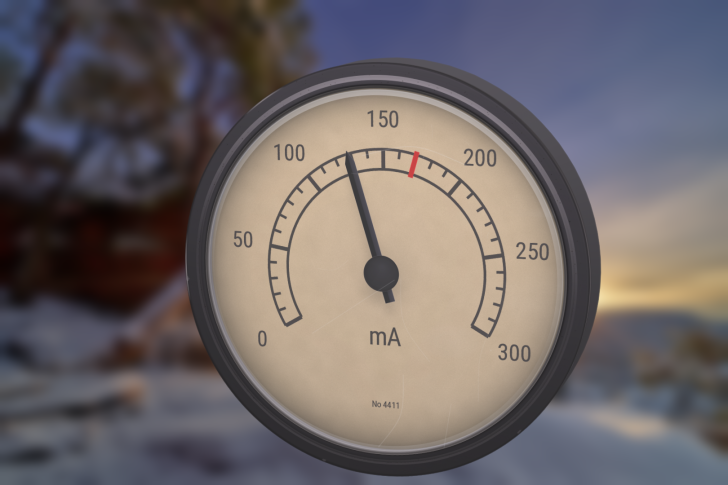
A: 130 mA
